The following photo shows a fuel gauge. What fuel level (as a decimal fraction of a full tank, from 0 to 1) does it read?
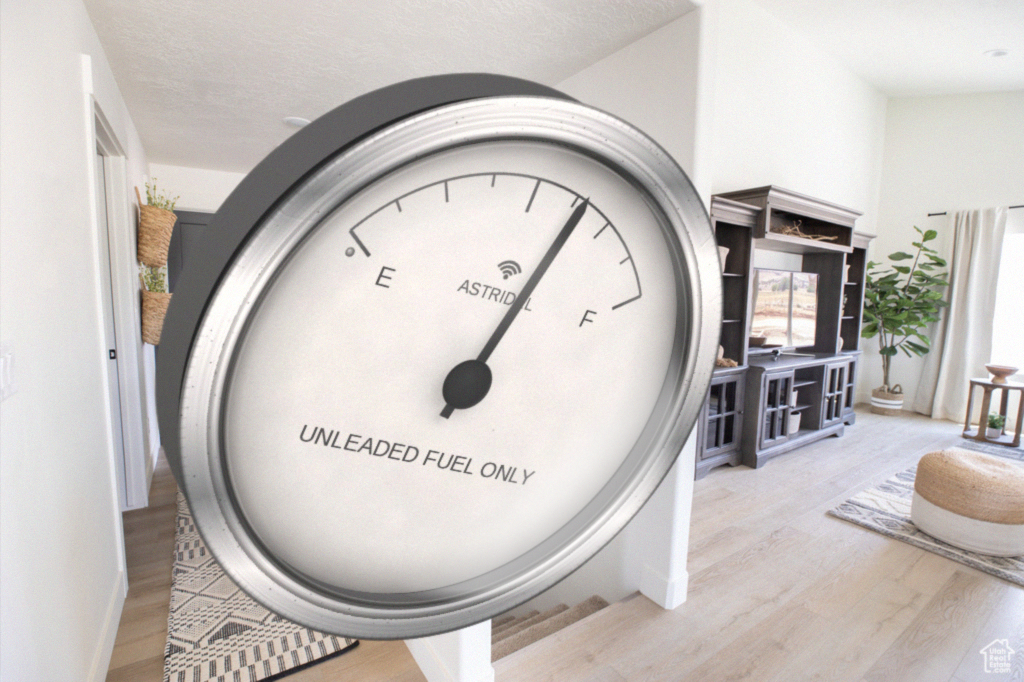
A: 0.625
